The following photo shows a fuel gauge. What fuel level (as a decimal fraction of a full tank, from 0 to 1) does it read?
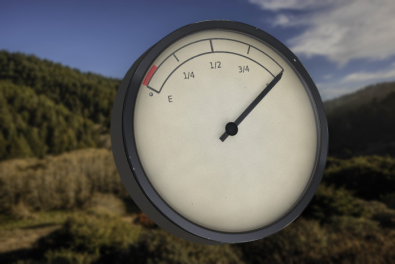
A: 1
